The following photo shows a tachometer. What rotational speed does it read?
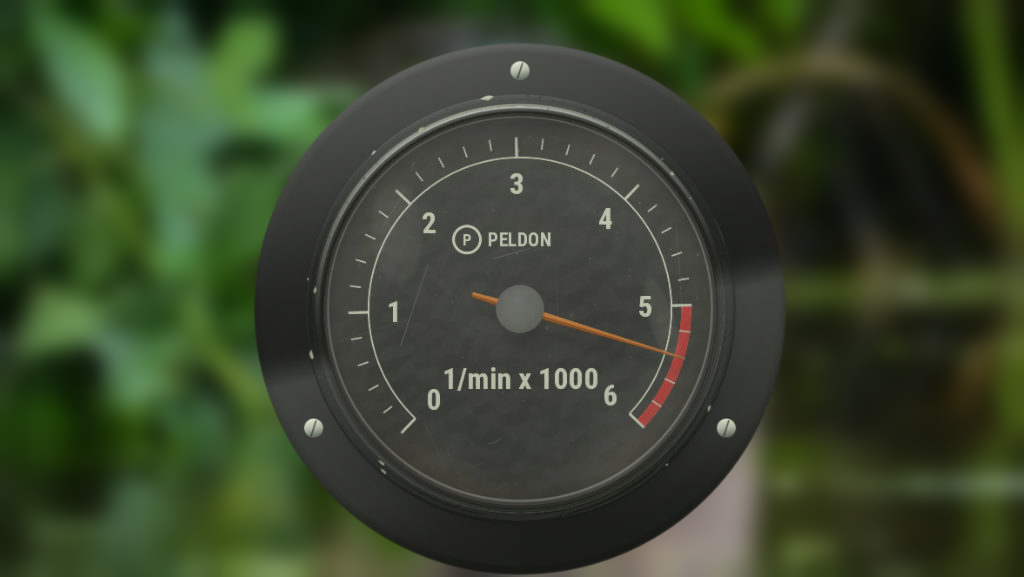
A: 5400 rpm
